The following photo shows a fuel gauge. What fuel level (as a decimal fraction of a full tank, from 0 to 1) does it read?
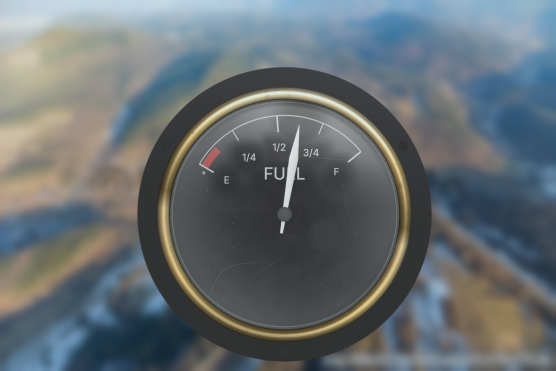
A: 0.625
